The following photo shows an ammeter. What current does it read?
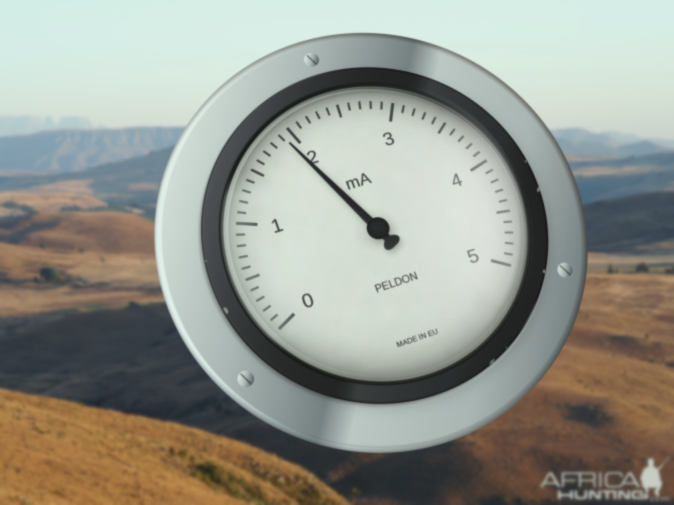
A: 1.9 mA
